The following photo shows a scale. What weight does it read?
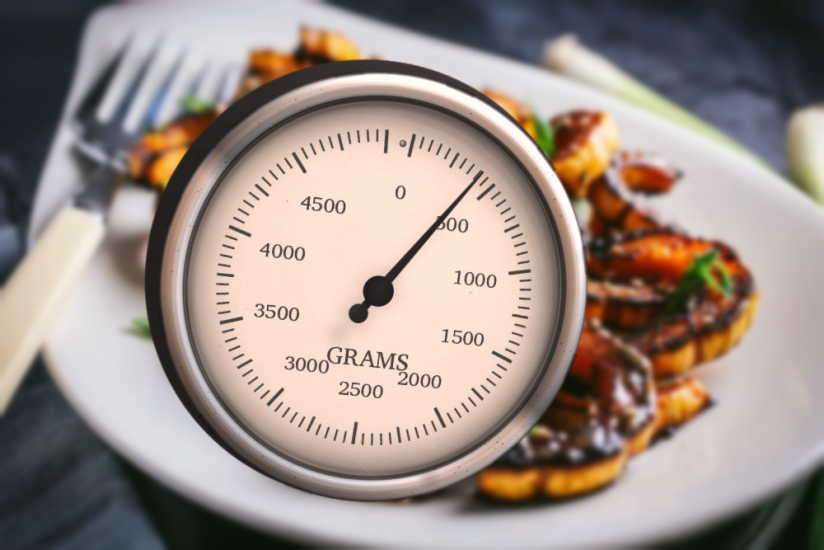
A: 400 g
